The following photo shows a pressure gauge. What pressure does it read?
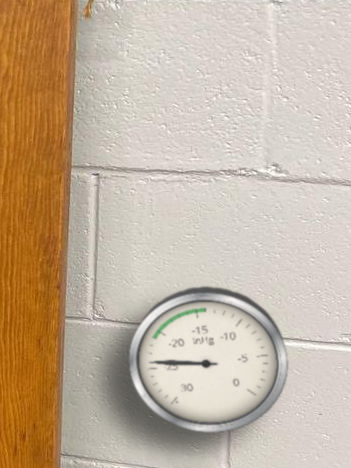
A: -24 inHg
